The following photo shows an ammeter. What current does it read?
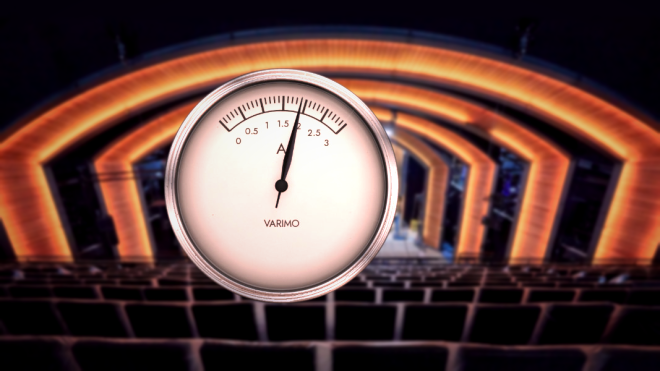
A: 1.9 A
